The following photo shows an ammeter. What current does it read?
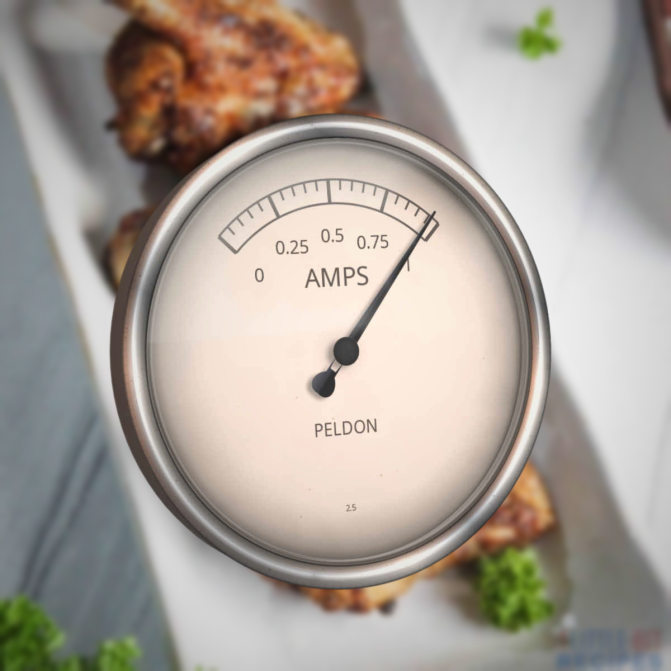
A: 0.95 A
